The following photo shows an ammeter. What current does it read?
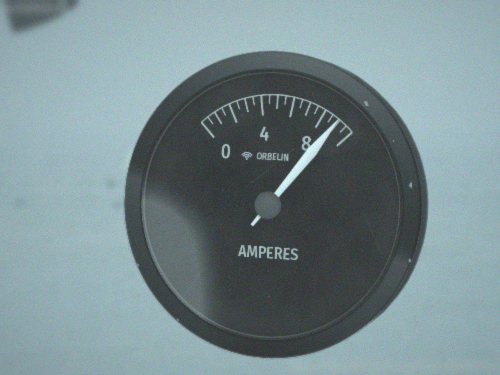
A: 9 A
